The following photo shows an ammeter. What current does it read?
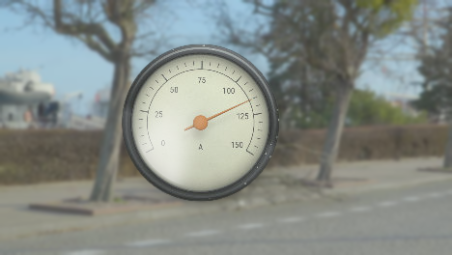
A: 115 A
